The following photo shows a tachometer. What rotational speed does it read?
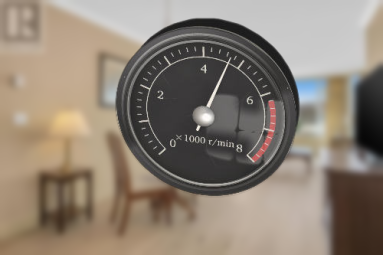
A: 4700 rpm
